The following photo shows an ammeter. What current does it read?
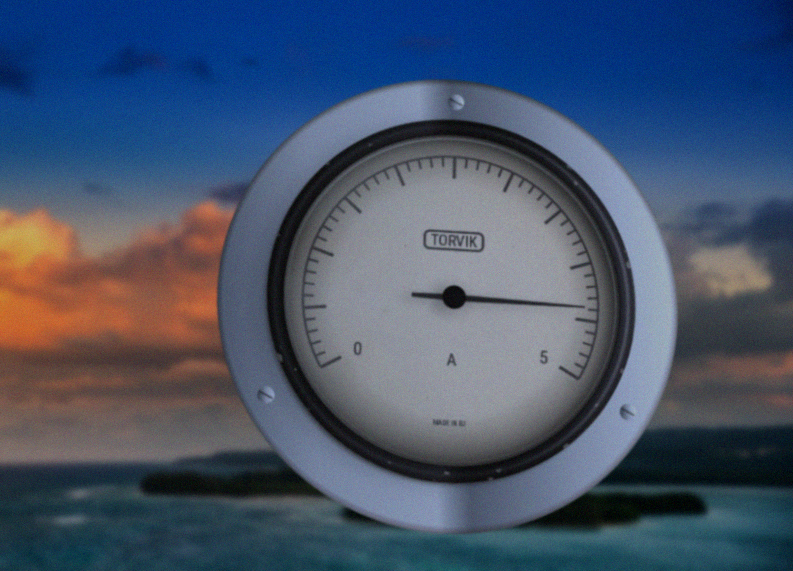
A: 4.4 A
